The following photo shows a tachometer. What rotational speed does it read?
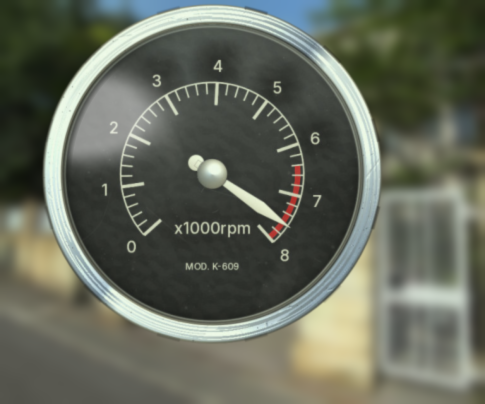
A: 7600 rpm
